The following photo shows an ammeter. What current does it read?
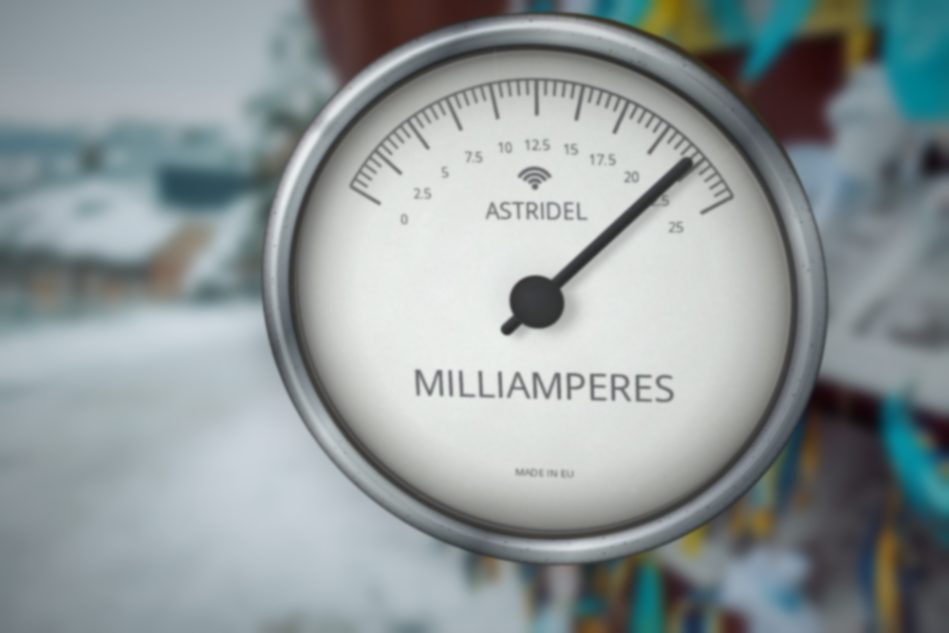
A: 22 mA
